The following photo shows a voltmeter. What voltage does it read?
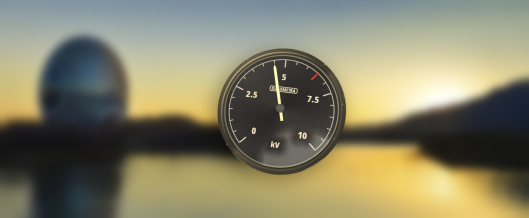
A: 4.5 kV
